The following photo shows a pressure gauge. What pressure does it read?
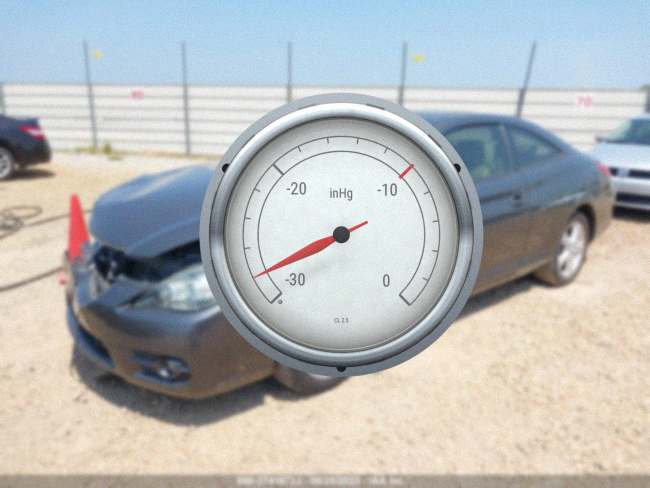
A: -28 inHg
